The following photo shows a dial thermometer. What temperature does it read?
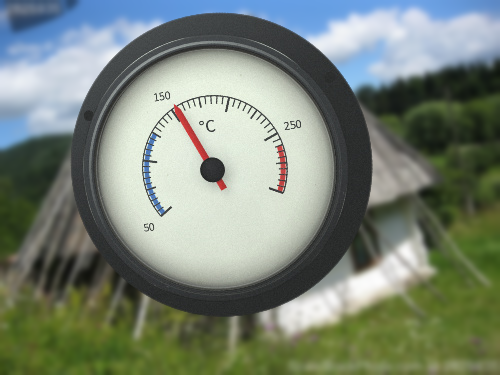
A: 155 °C
